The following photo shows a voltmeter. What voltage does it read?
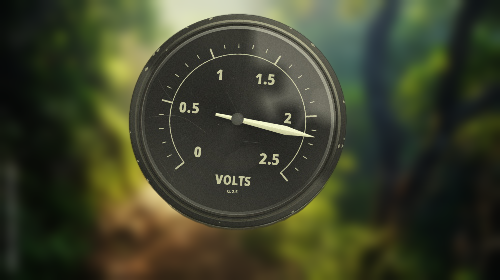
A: 2.15 V
